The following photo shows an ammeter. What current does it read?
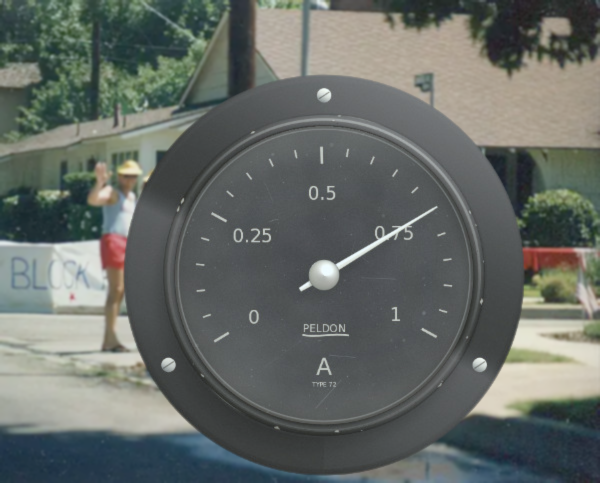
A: 0.75 A
